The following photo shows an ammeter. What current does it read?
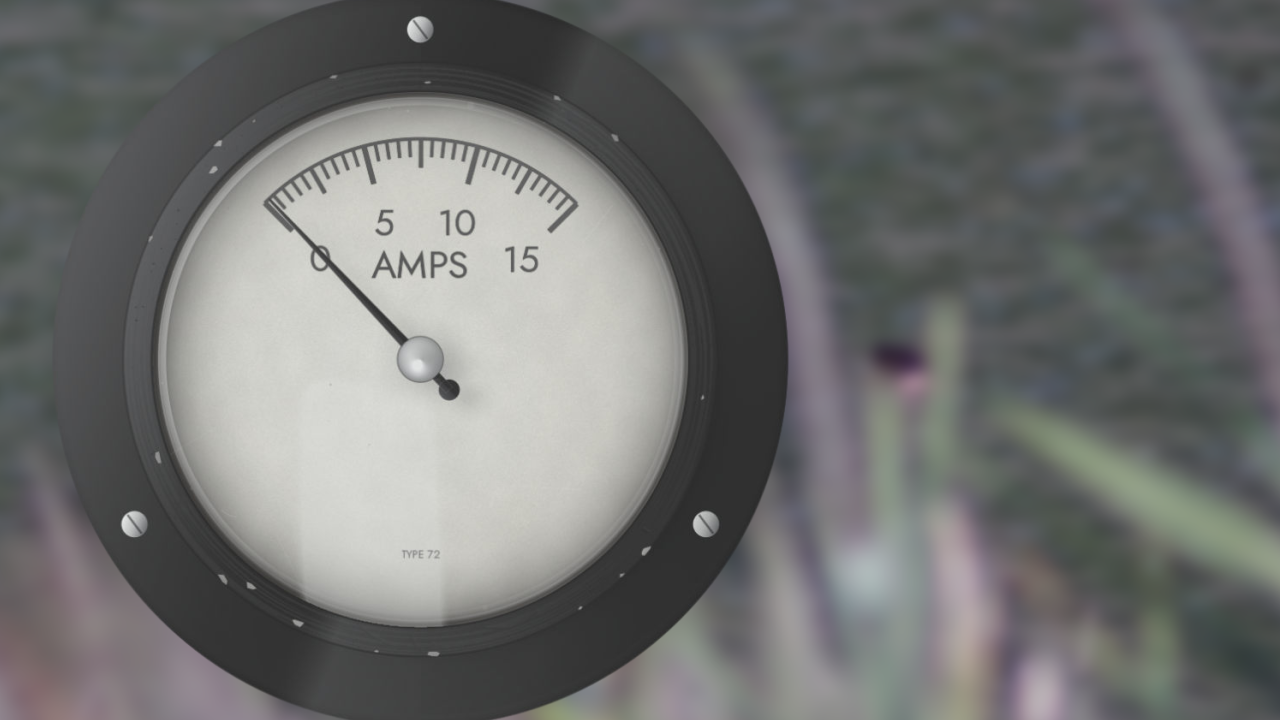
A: 0.25 A
